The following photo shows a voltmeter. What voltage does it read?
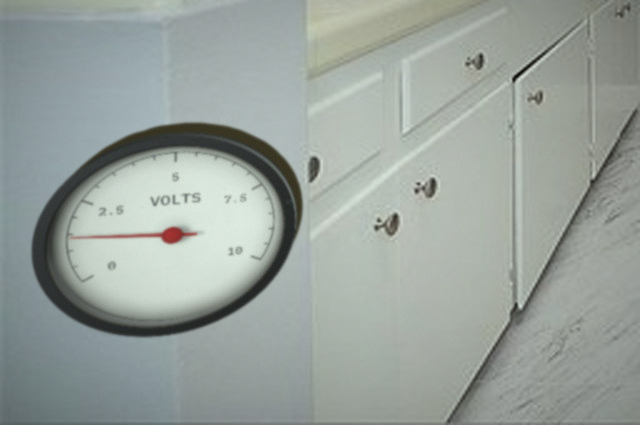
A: 1.5 V
